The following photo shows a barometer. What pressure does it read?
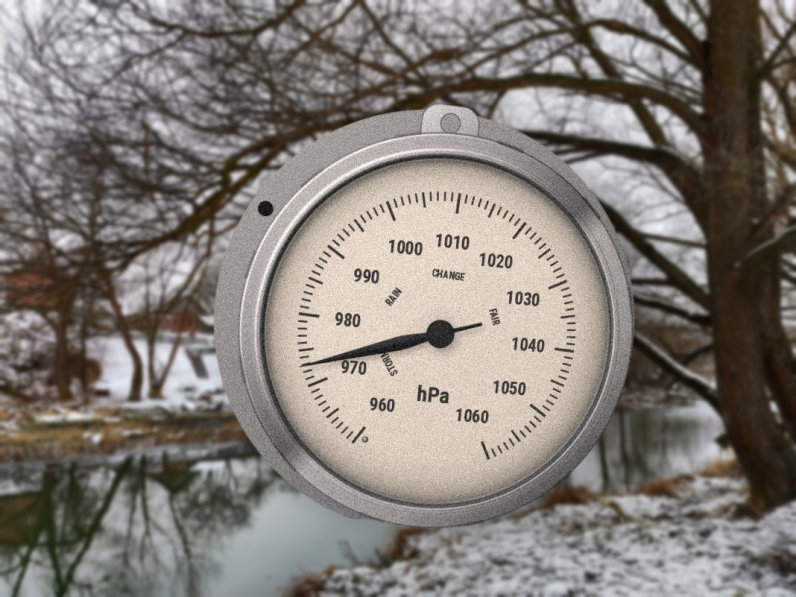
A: 973 hPa
